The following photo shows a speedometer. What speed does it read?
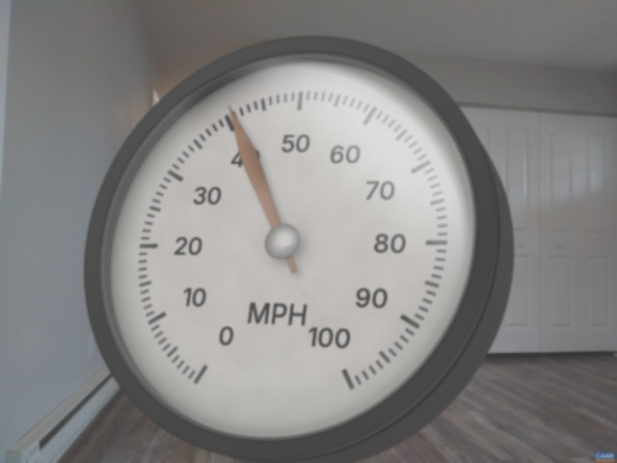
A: 41 mph
